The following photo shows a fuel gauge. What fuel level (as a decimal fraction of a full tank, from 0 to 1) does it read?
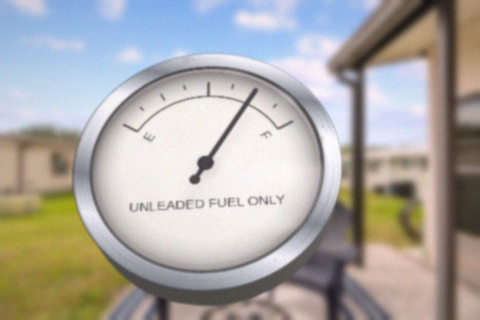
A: 0.75
